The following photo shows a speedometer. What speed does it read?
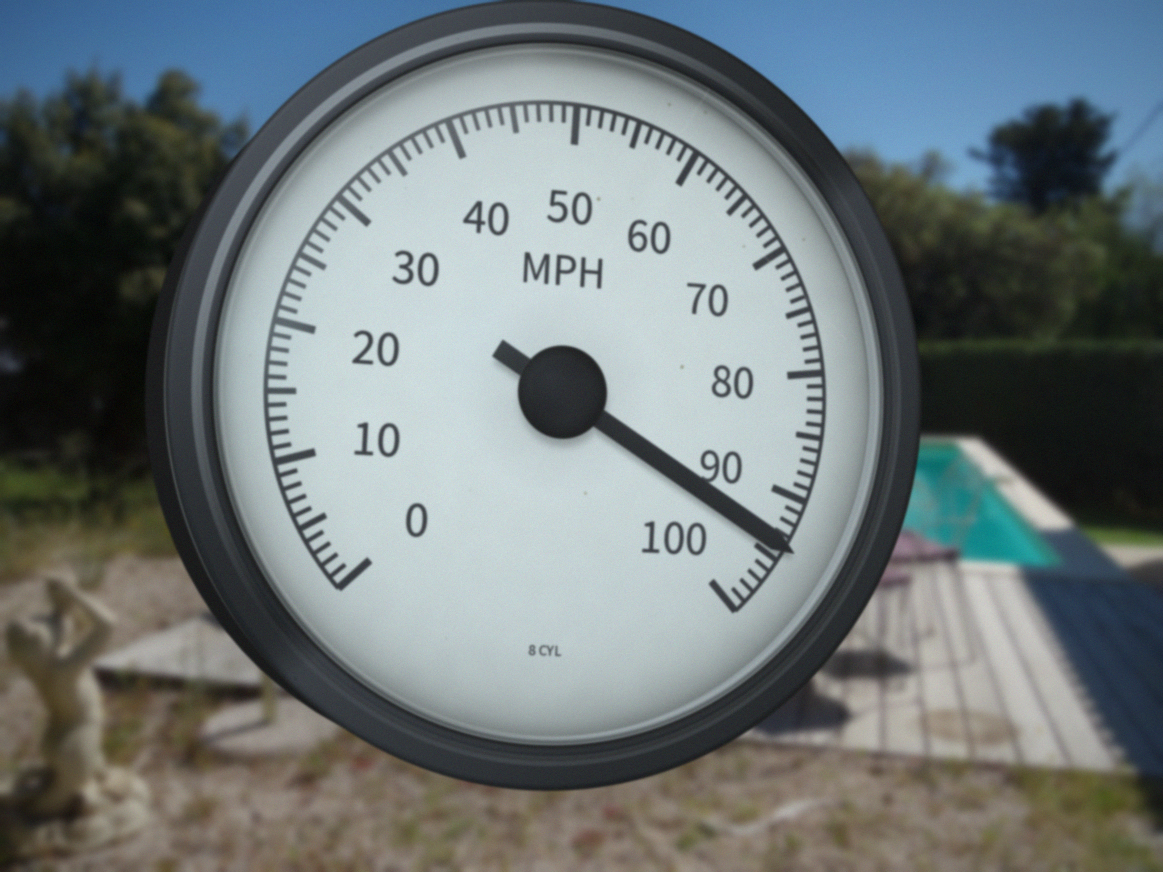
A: 94 mph
